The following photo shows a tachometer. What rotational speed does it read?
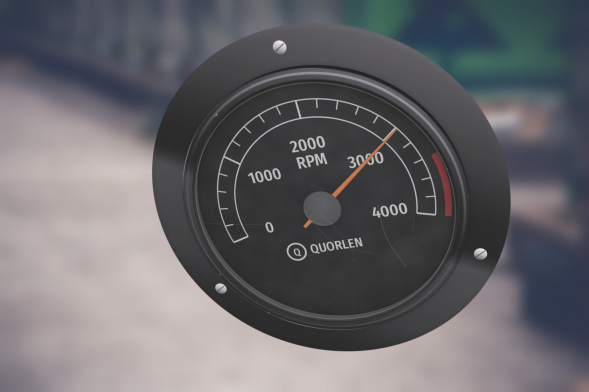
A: 3000 rpm
